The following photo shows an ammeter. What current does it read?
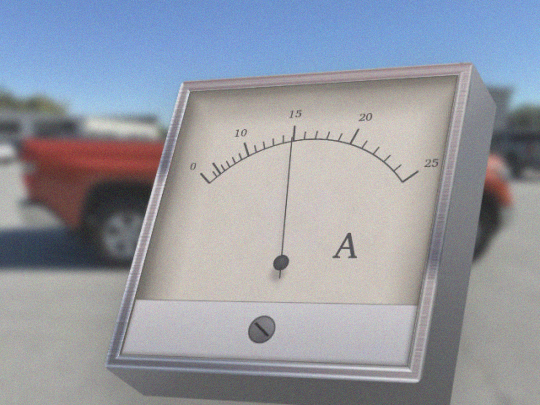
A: 15 A
